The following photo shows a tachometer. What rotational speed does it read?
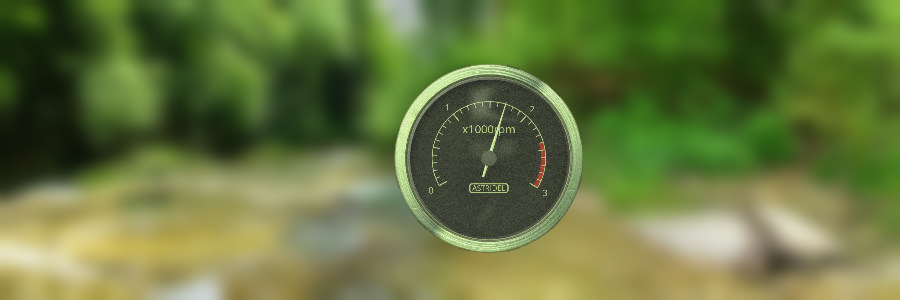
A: 1700 rpm
